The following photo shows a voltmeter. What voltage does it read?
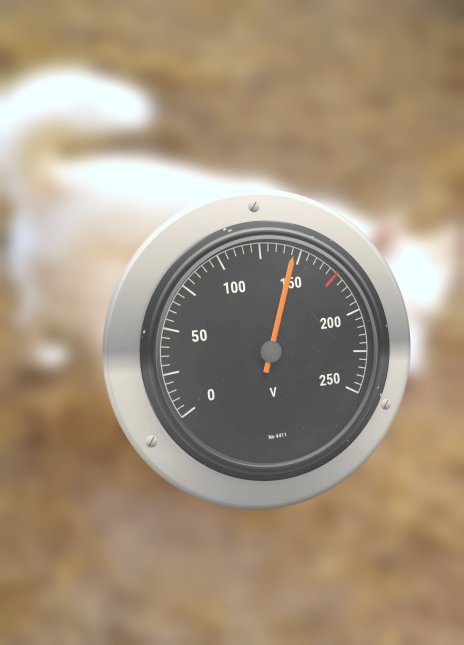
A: 145 V
